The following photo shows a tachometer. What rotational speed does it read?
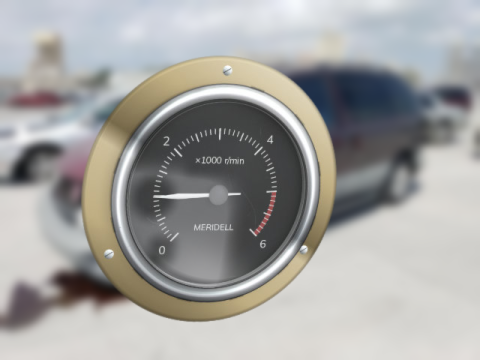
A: 1000 rpm
